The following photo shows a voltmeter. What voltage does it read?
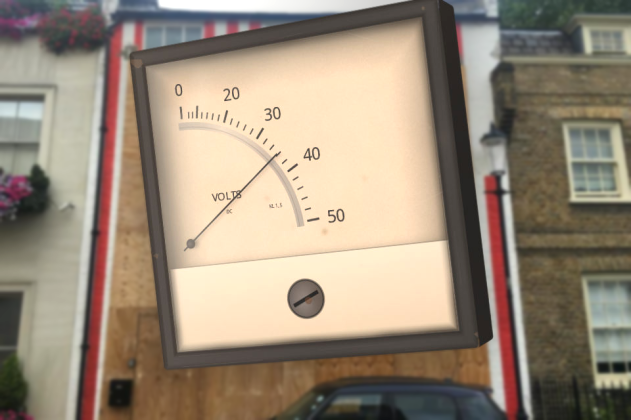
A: 36 V
